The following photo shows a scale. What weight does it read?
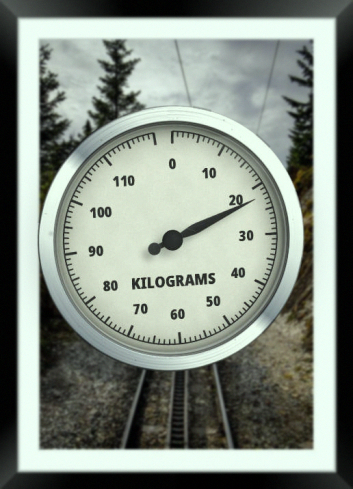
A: 22 kg
